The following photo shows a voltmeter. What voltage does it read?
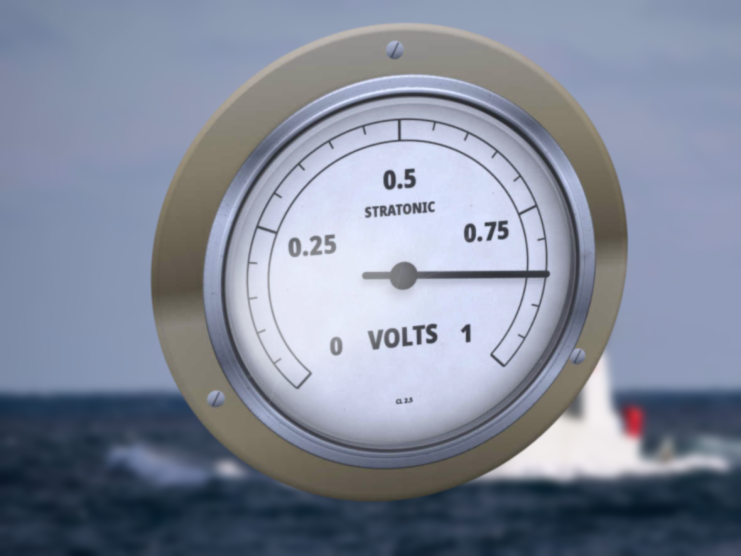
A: 0.85 V
